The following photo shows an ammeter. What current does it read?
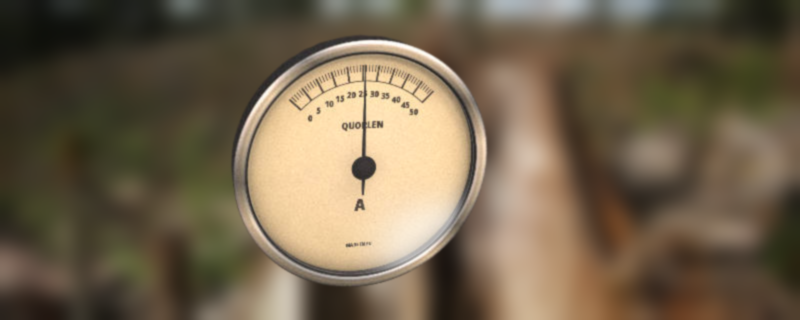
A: 25 A
